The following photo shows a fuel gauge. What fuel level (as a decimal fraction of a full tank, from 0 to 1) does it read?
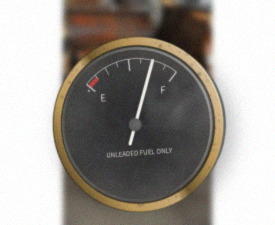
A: 0.75
